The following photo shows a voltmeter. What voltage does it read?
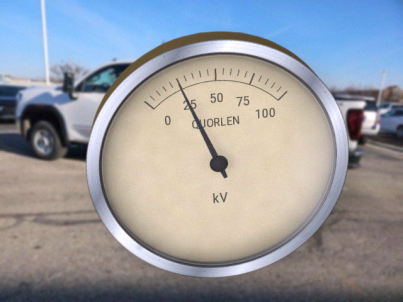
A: 25 kV
